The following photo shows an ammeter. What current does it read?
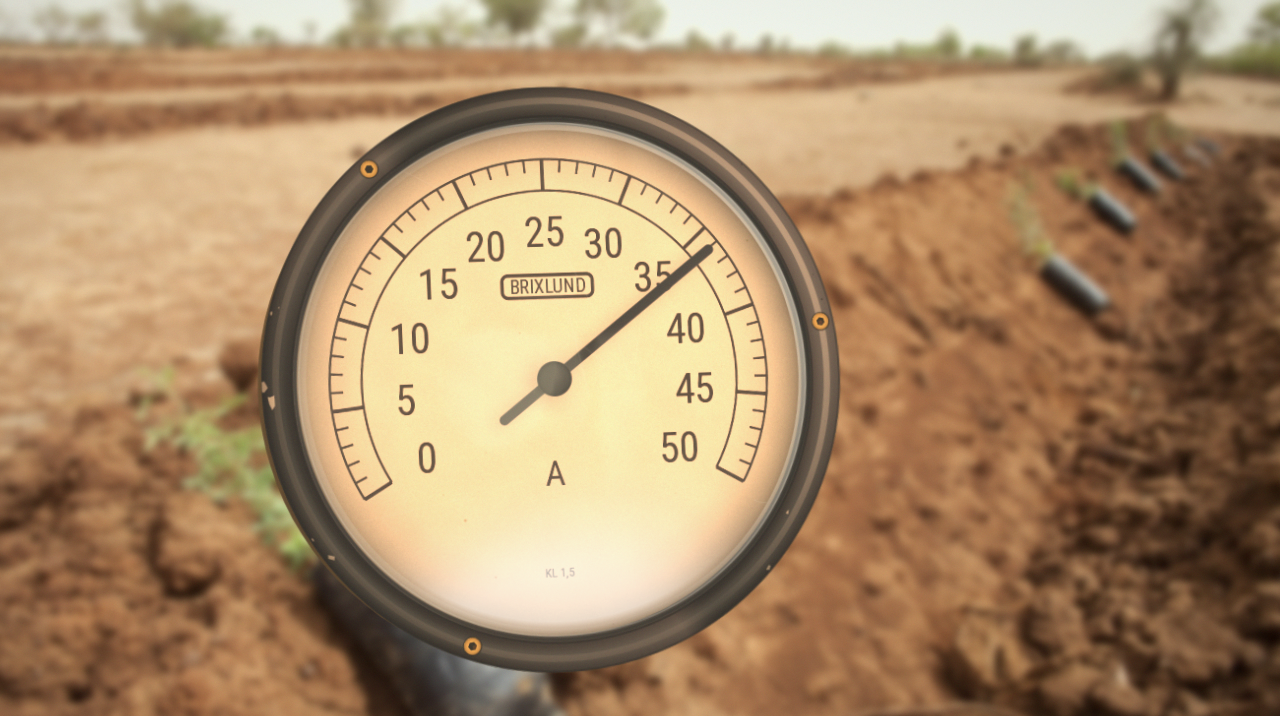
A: 36 A
